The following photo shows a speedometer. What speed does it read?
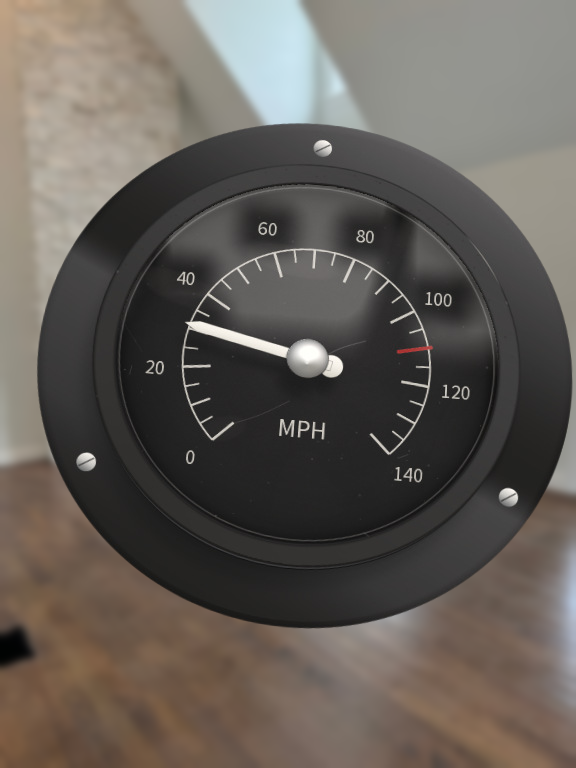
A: 30 mph
